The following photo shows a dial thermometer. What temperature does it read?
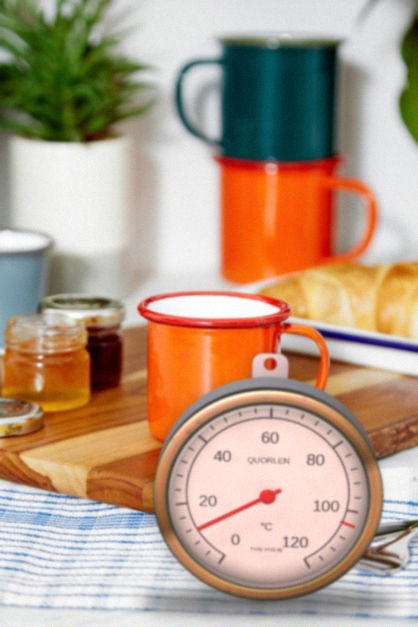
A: 12 °C
